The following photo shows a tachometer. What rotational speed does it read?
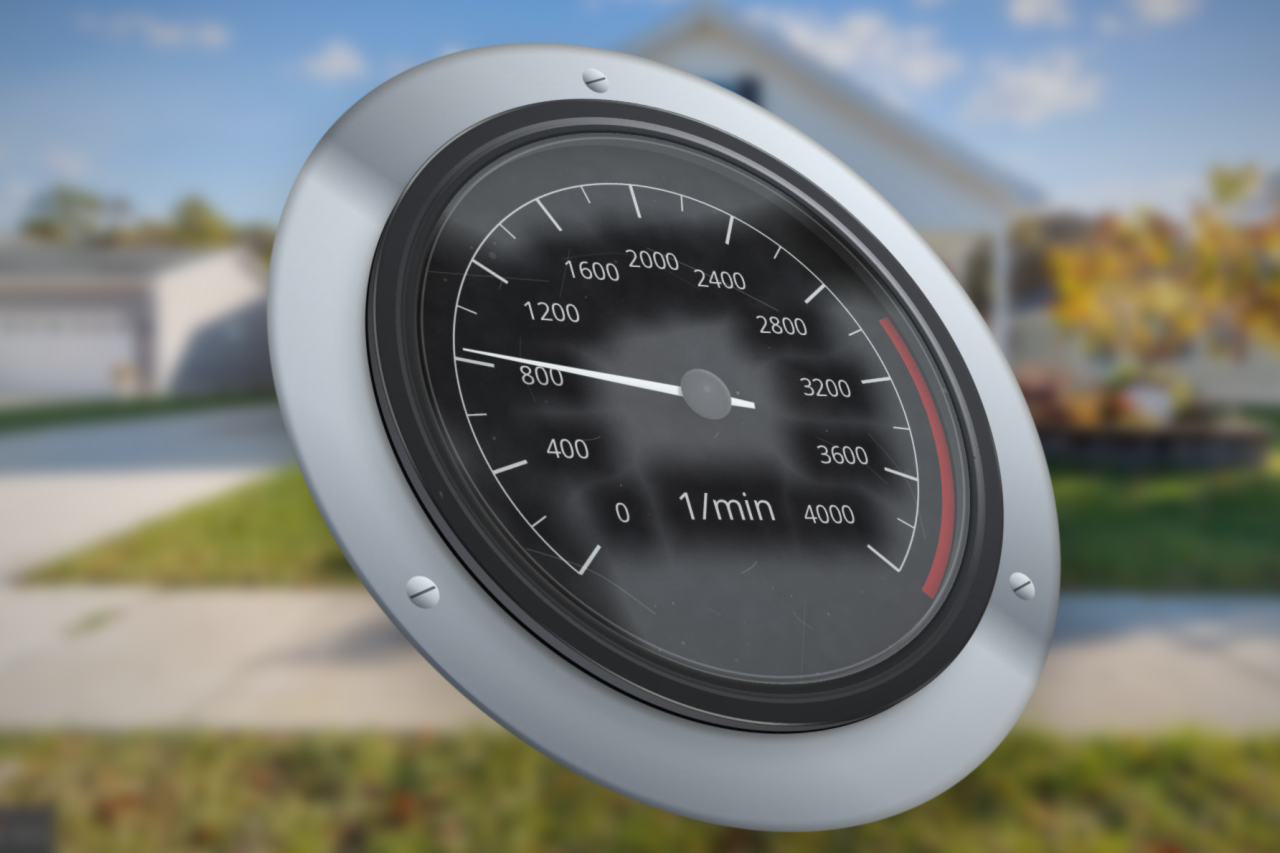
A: 800 rpm
